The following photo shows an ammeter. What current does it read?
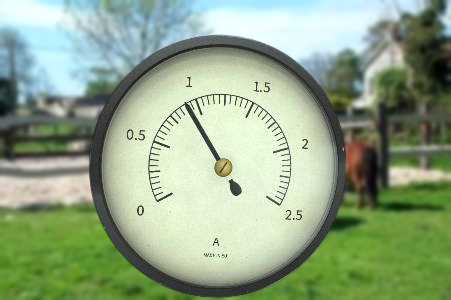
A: 0.9 A
